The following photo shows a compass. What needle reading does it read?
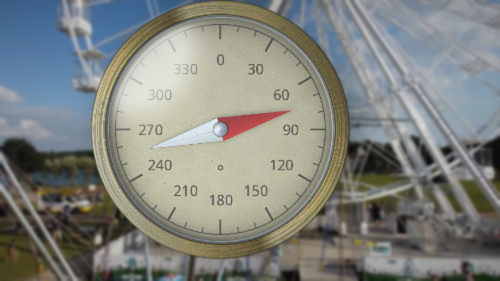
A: 75 °
